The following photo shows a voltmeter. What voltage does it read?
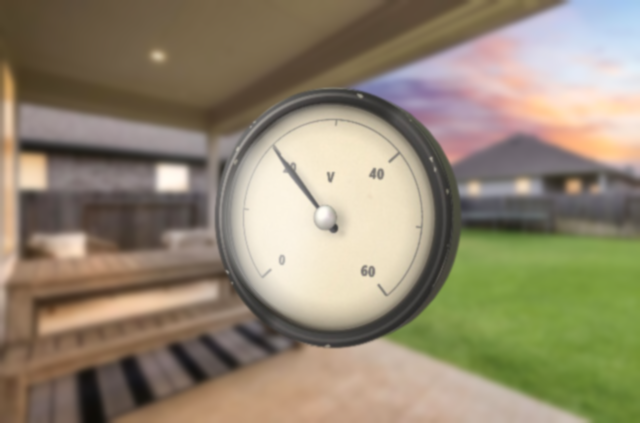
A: 20 V
